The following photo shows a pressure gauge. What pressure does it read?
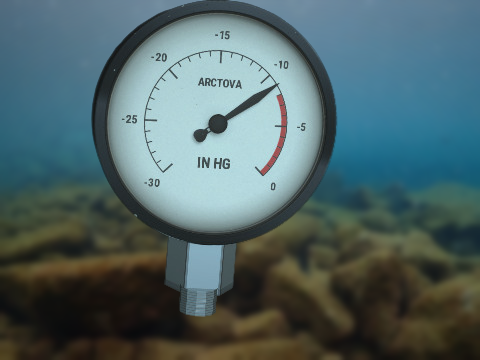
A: -9 inHg
